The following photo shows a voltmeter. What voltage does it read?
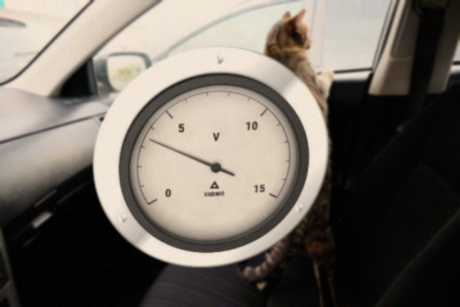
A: 3.5 V
